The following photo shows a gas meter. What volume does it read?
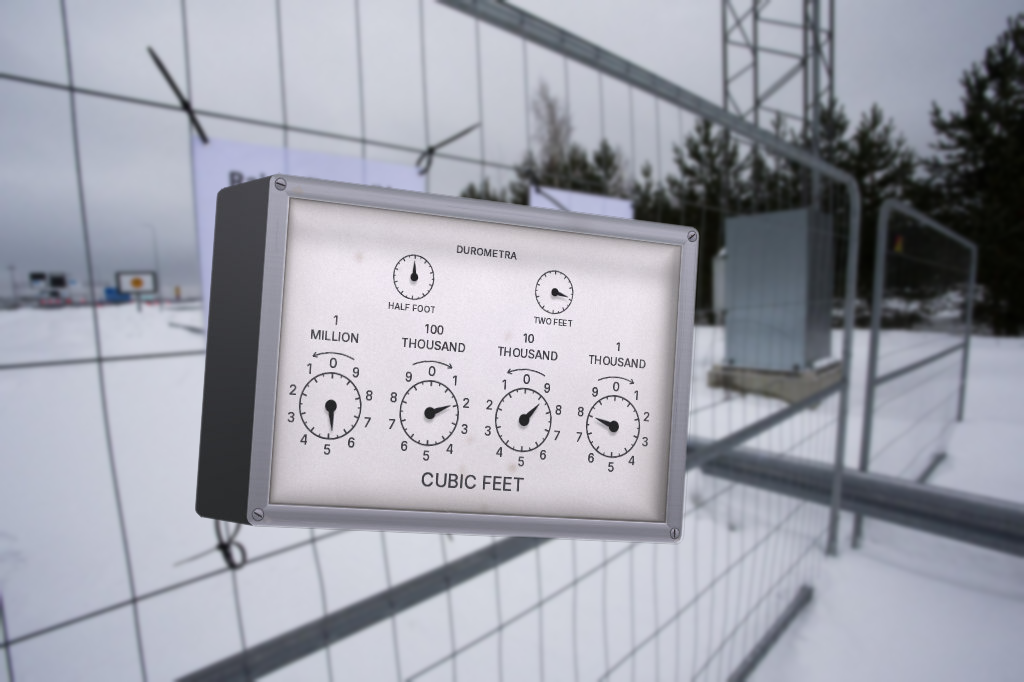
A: 518800 ft³
